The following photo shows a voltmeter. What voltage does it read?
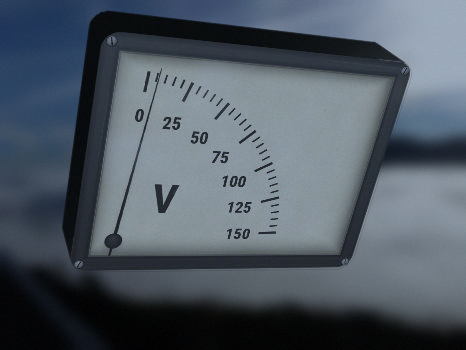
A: 5 V
